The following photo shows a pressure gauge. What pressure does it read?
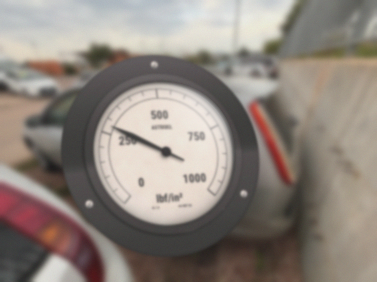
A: 275 psi
